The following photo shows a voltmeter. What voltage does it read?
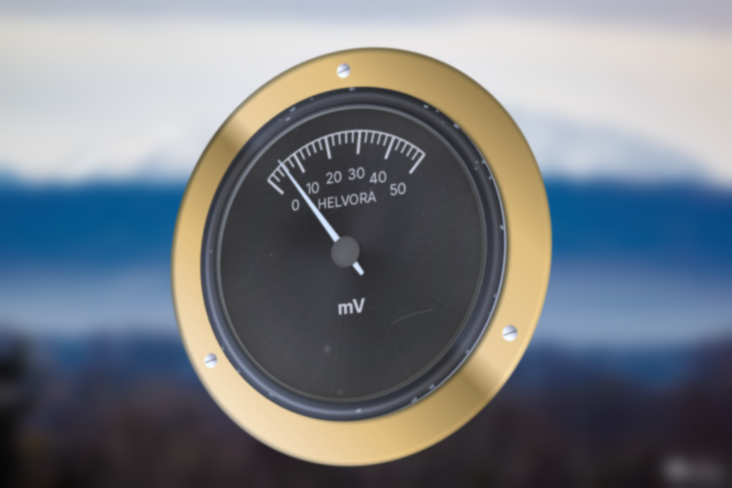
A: 6 mV
